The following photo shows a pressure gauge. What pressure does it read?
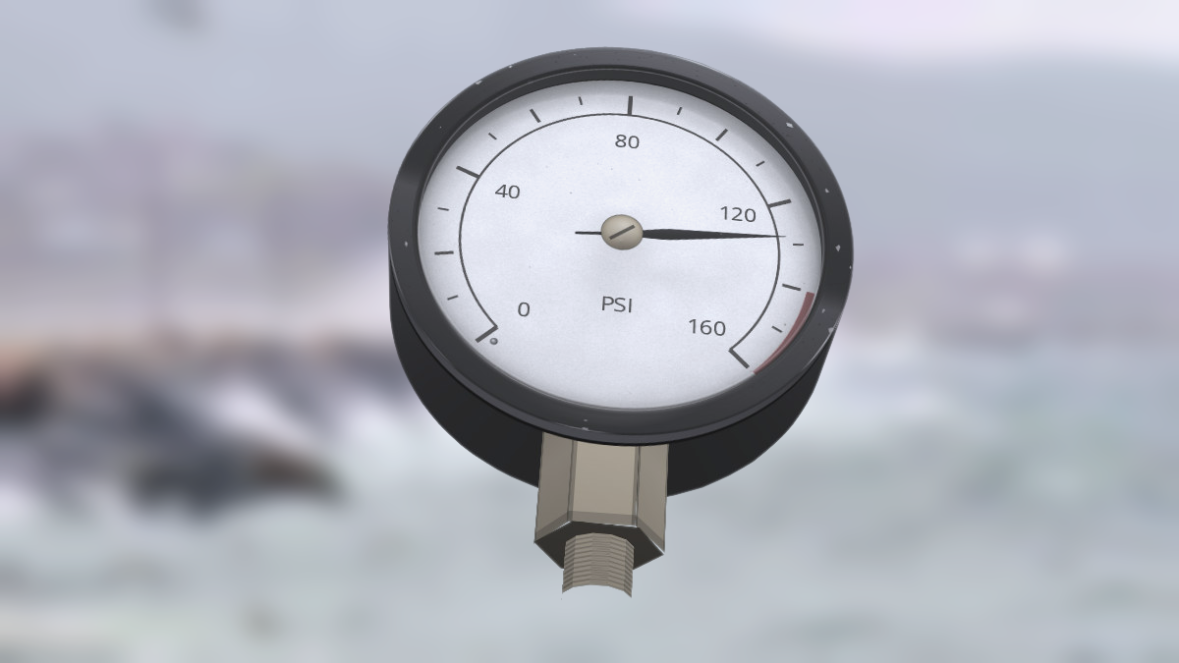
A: 130 psi
